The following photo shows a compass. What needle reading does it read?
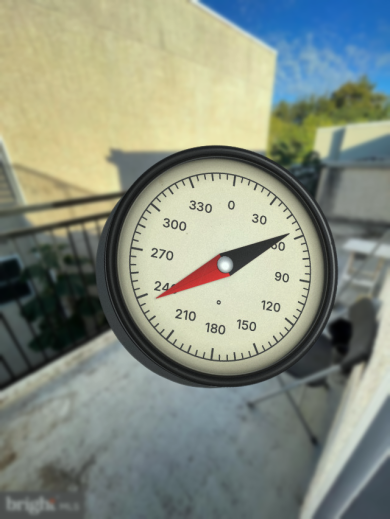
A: 235 °
